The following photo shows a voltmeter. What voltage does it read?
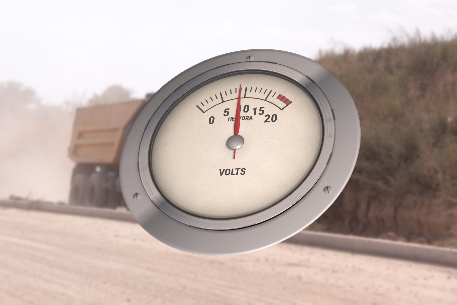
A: 9 V
